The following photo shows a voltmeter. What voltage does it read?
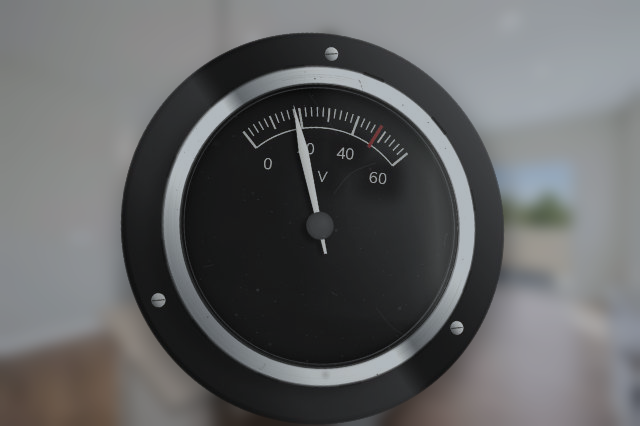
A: 18 V
